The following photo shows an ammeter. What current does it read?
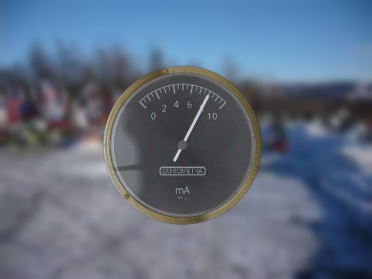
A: 8 mA
